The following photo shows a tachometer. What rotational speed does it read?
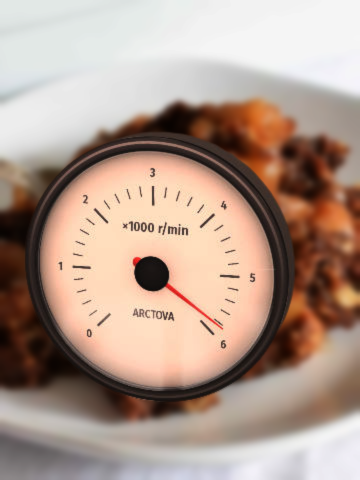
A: 5800 rpm
